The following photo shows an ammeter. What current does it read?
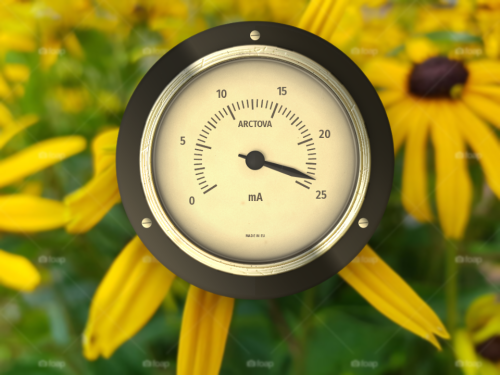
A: 24 mA
